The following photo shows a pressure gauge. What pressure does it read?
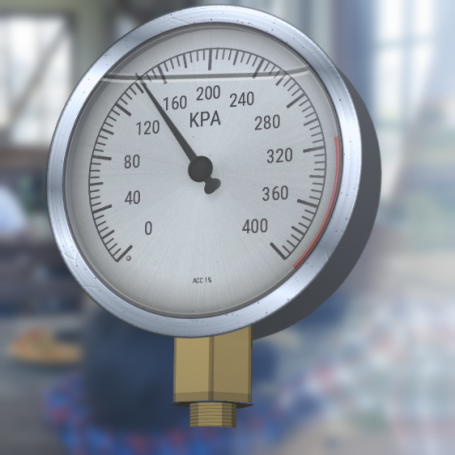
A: 145 kPa
